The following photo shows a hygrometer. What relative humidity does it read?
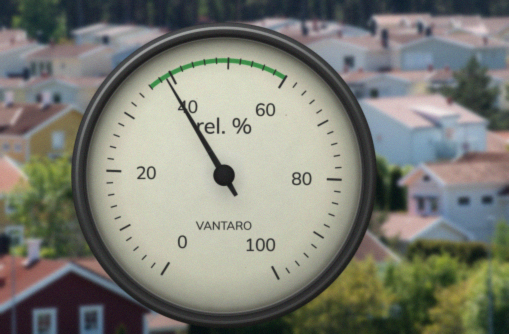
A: 39 %
